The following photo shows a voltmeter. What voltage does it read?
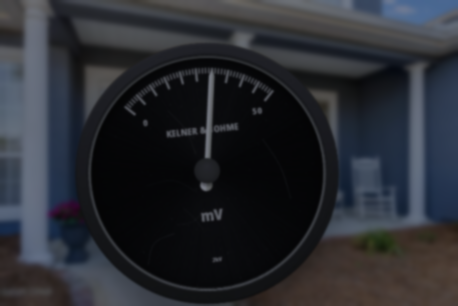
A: 30 mV
